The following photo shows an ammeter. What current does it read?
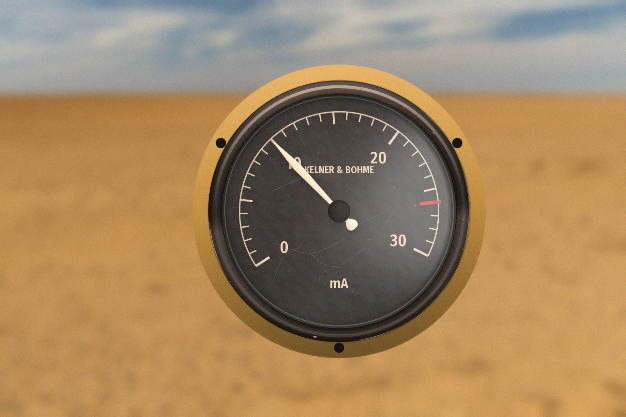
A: 10 mA
